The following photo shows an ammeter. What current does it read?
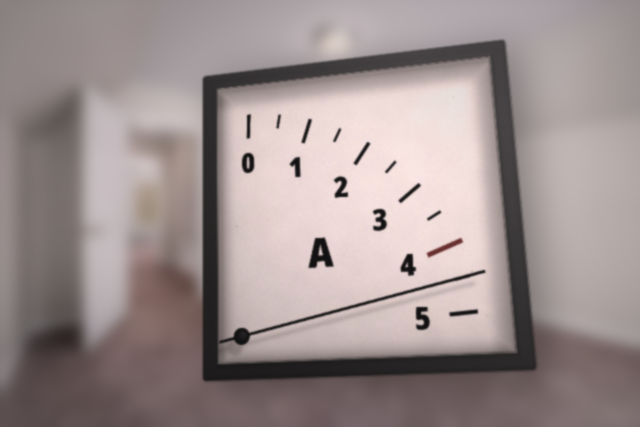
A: 4.5 A
